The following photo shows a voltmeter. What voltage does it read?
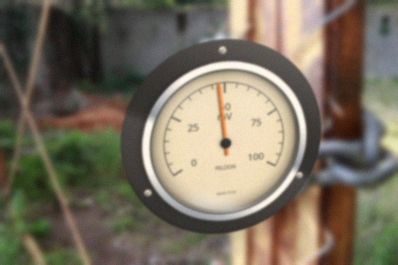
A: 47.5 mV
